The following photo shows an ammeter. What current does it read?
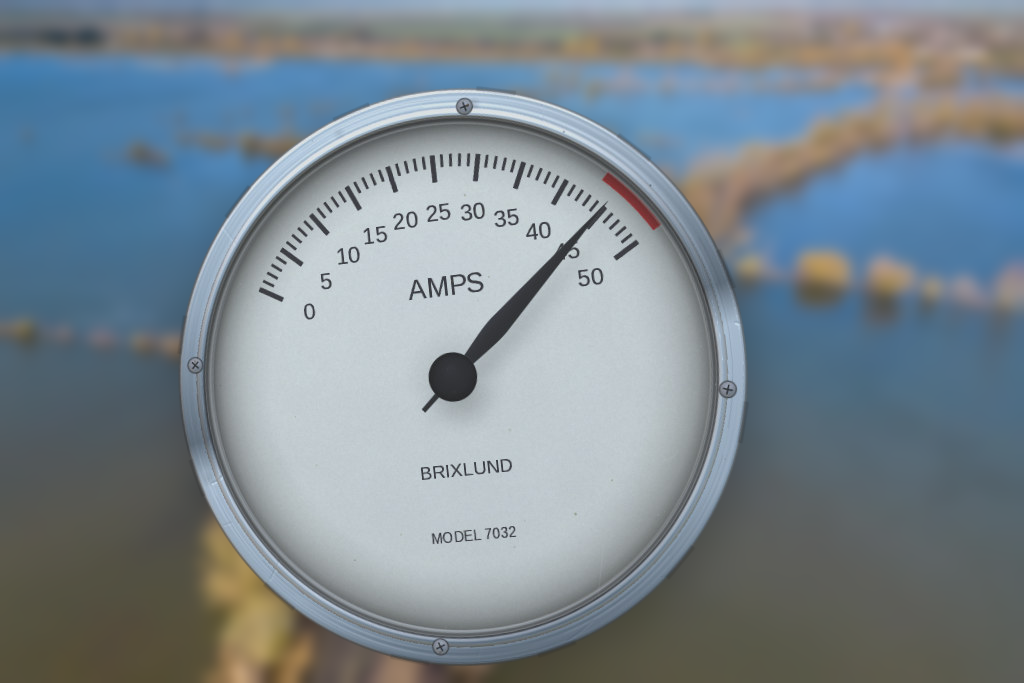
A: 45 A
